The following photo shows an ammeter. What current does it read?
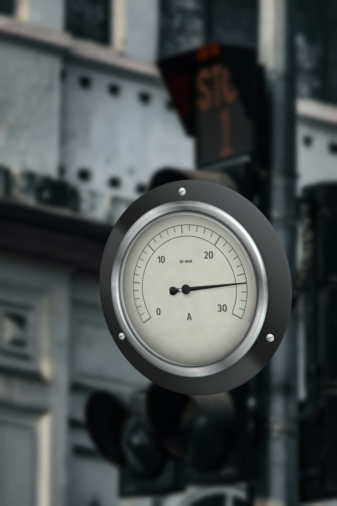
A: 26 A
